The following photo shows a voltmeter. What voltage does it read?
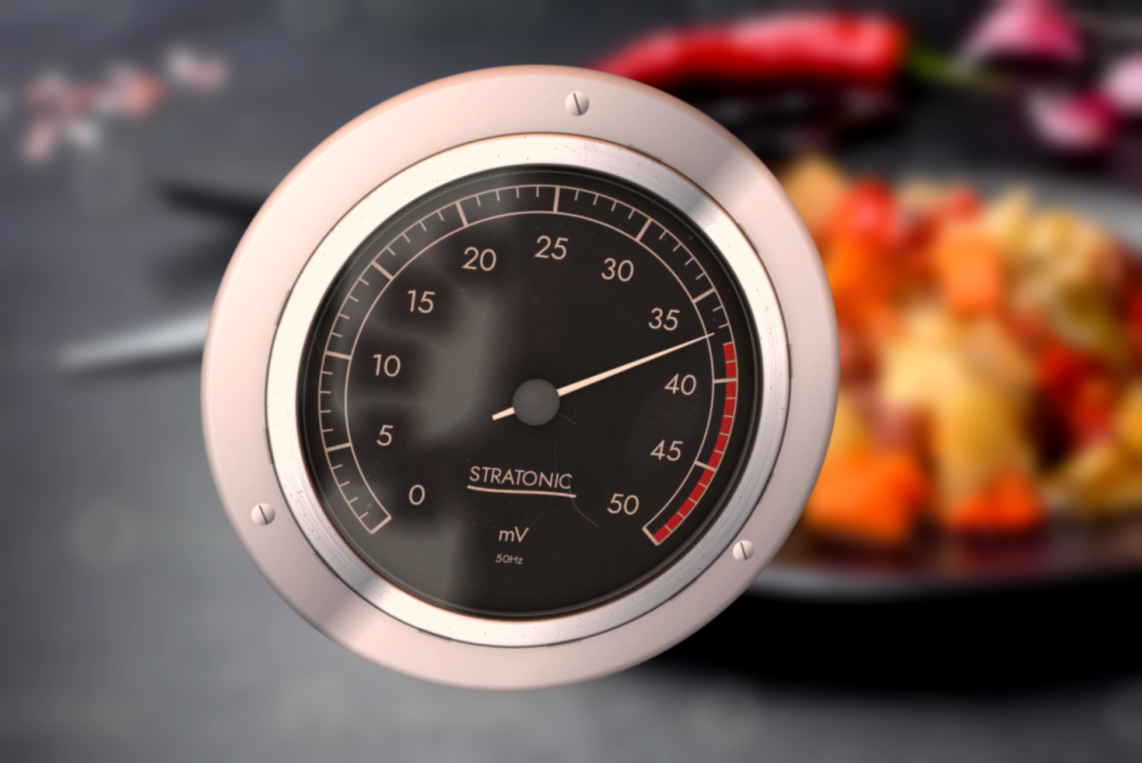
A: 37 mV
